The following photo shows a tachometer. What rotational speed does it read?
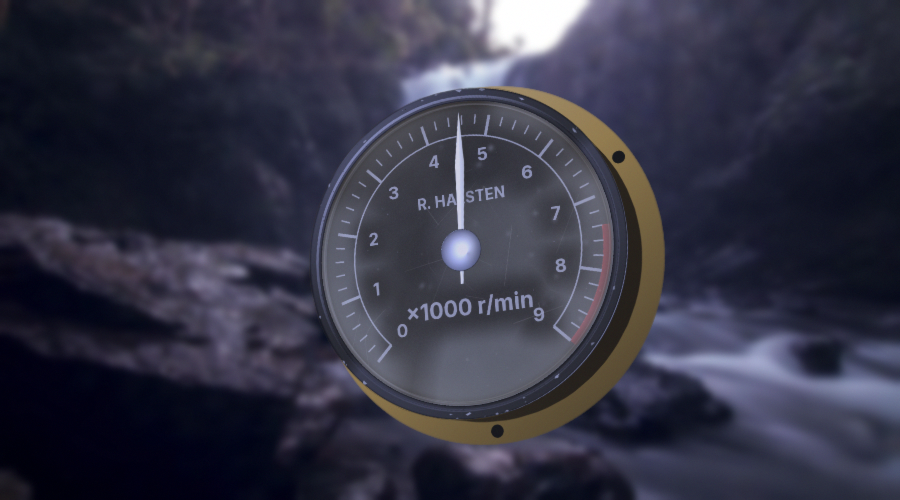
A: 4600 rpm
